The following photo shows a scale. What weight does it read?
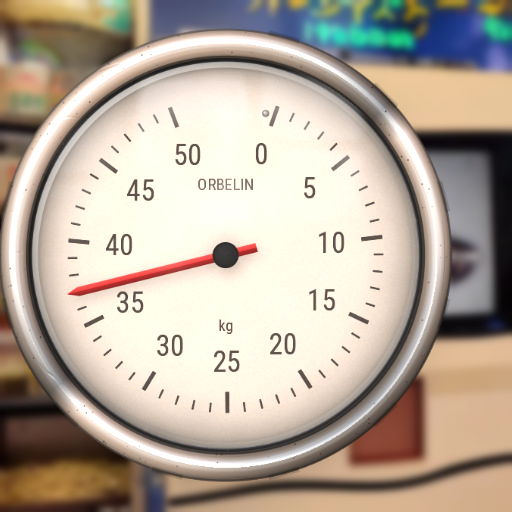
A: 37 kg
